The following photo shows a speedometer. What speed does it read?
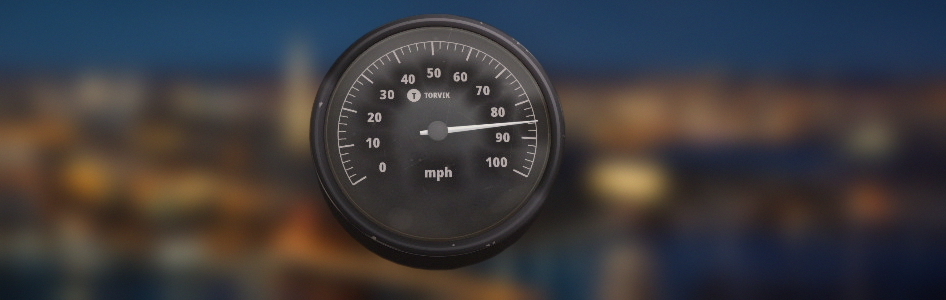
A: 86 mph
